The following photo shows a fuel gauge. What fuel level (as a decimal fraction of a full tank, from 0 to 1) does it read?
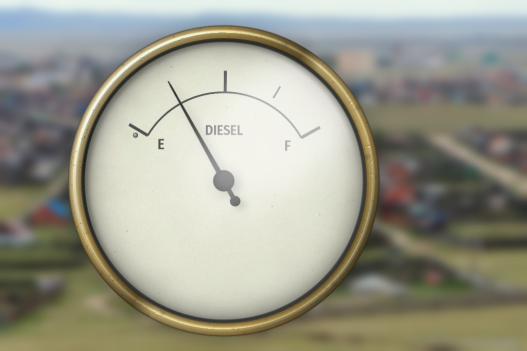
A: 0.25
